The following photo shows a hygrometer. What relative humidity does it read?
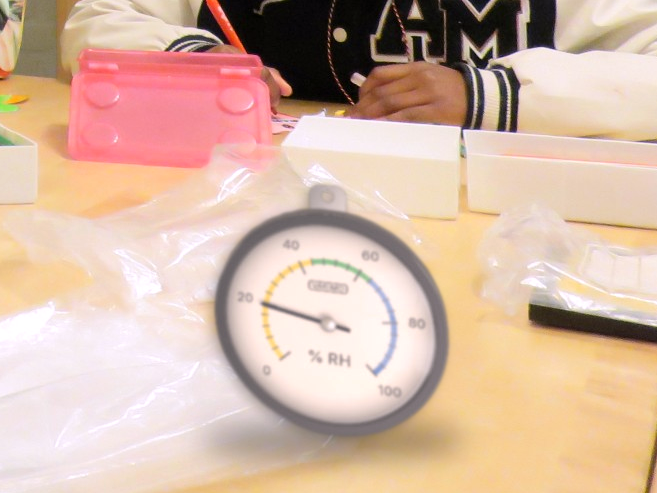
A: 20 %
